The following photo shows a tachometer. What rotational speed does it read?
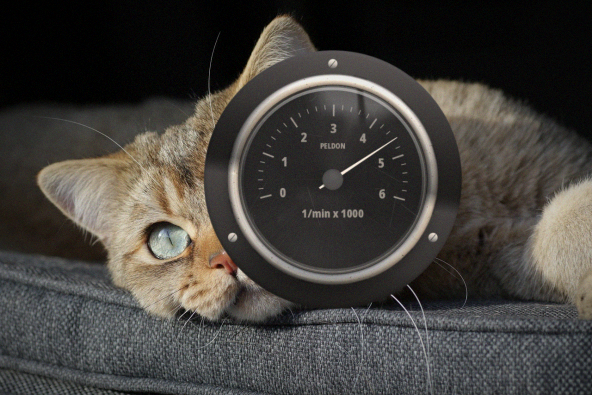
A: 4600 rpm
